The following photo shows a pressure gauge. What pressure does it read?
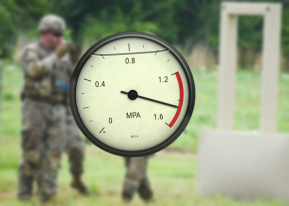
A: 1.45 MPa
